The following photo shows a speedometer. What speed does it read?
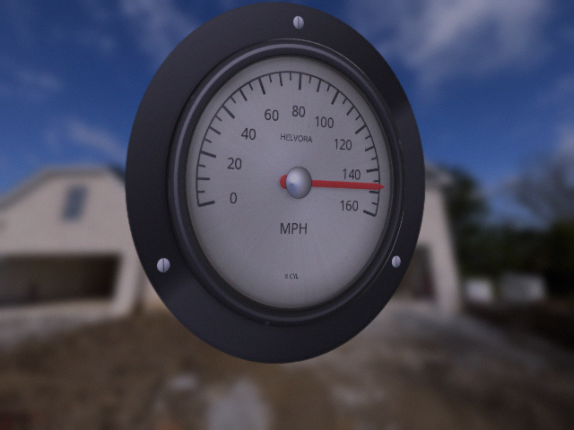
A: 147.5 mph
